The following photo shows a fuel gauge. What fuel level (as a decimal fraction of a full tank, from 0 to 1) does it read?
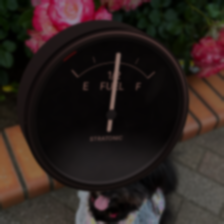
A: 0.5
